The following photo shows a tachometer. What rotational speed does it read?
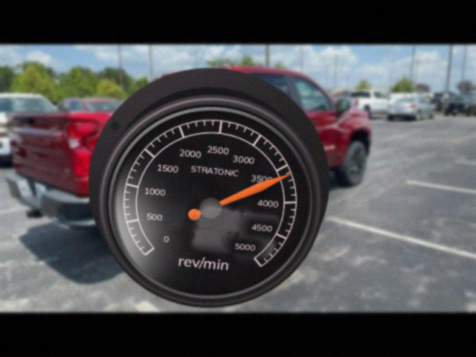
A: 3600 rpm
